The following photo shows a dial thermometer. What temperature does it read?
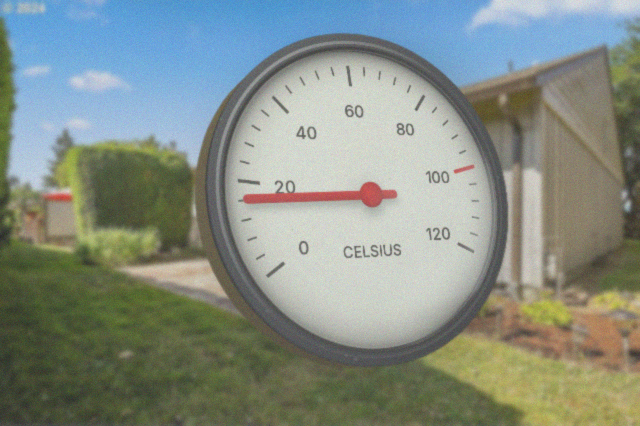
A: 16 °C
